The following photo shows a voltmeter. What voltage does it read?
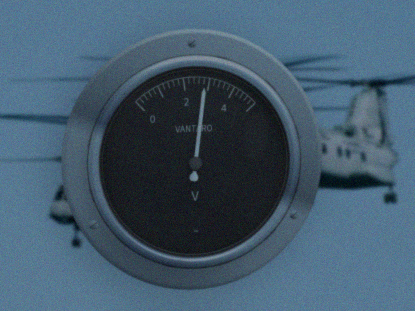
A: 2.8 V
